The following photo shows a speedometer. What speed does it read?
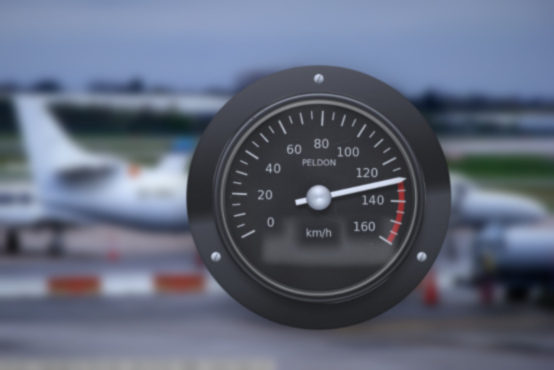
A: 130 km/h
